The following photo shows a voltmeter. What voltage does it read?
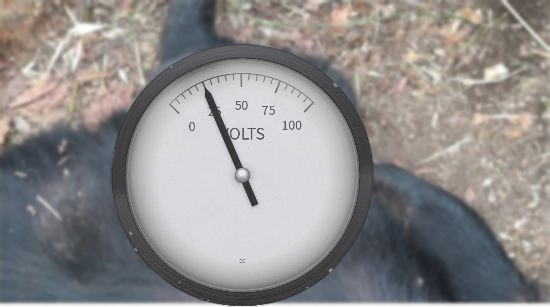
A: 25 V
